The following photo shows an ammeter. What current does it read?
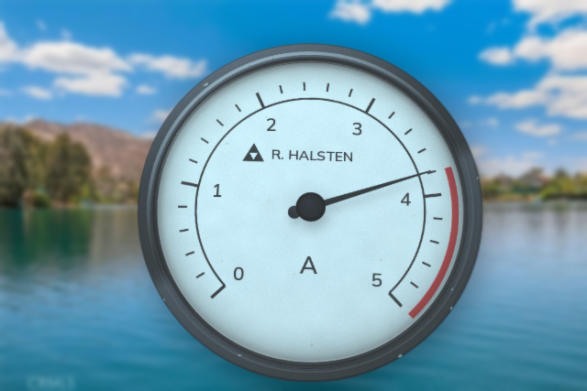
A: 3.8 A
